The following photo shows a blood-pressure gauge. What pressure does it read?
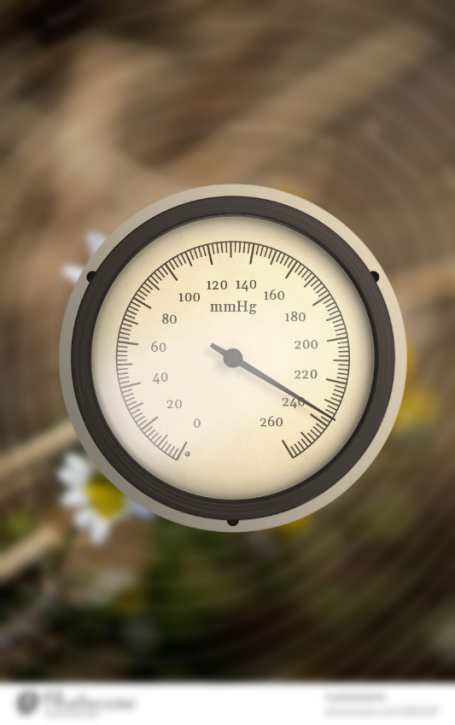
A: 236 mmHg
